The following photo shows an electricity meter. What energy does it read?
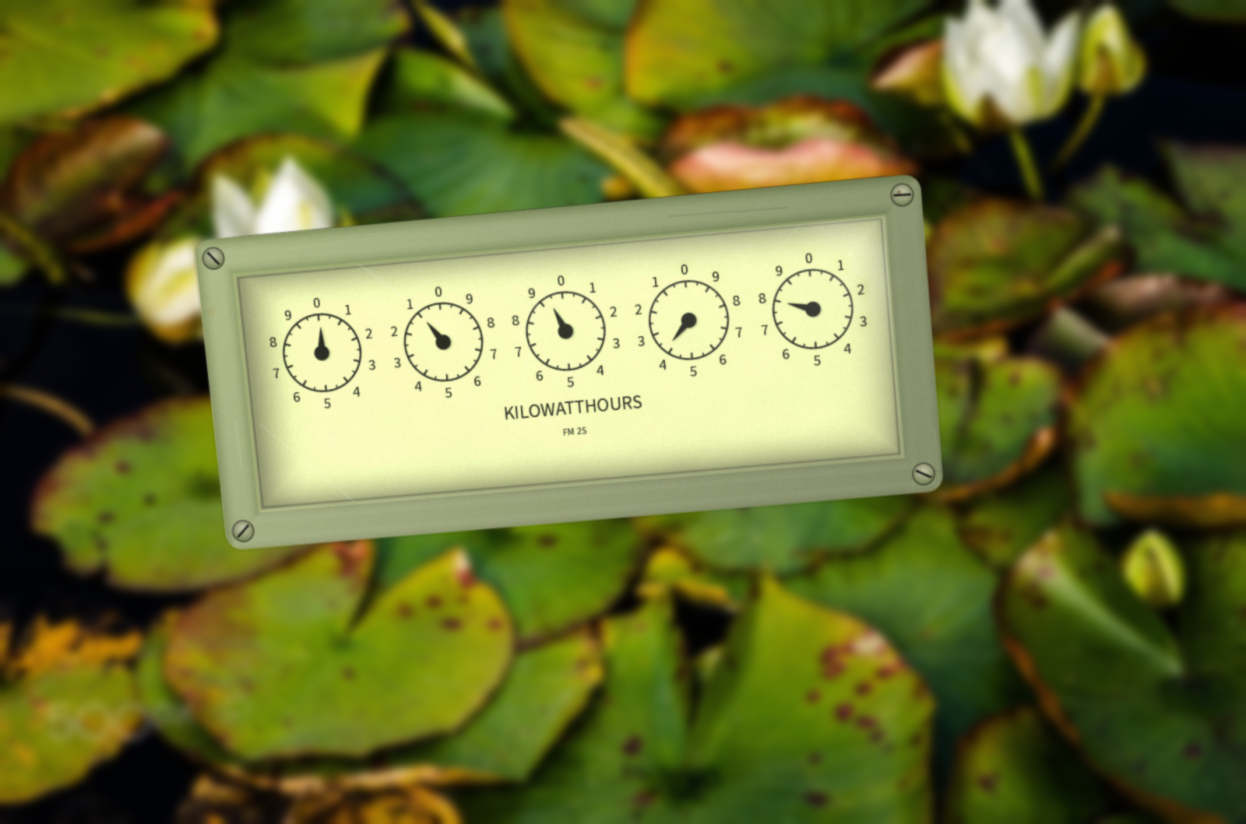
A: 938 kWh
